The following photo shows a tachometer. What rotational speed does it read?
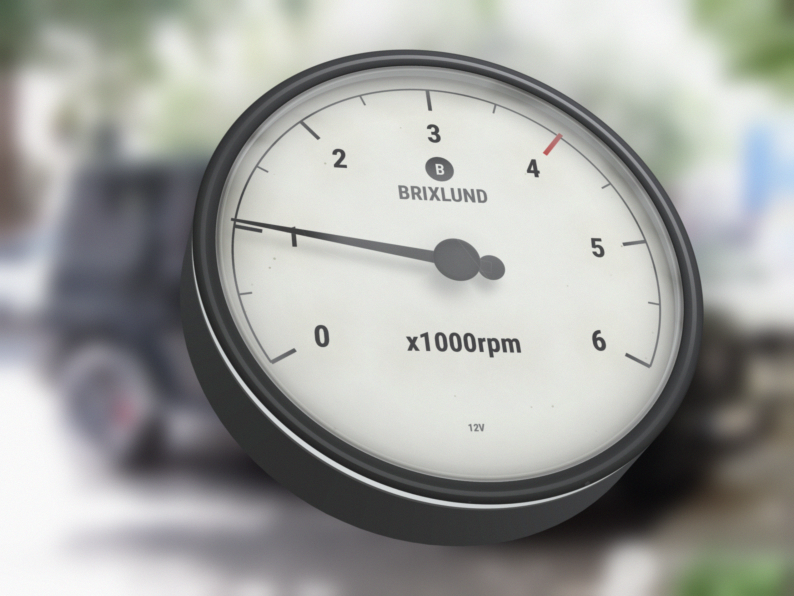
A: 1000 rpm
